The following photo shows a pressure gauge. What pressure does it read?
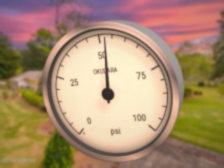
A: 52.5 psi
